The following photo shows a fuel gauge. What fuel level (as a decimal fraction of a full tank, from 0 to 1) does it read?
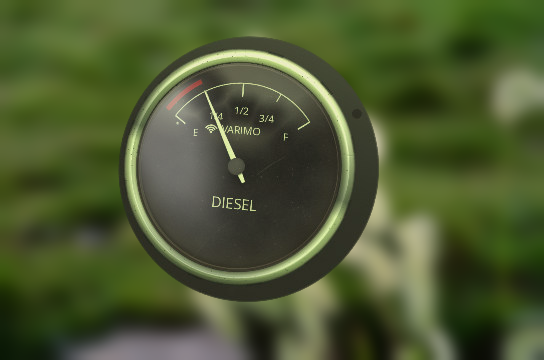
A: 0.25
